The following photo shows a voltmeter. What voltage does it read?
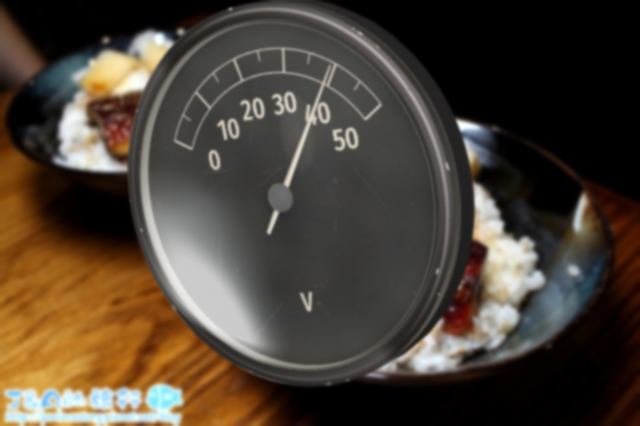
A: 40 V
